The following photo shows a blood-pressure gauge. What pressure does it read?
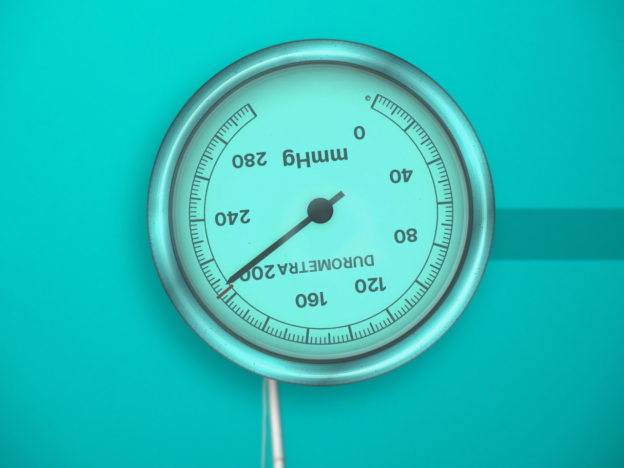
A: 206 mmHg
